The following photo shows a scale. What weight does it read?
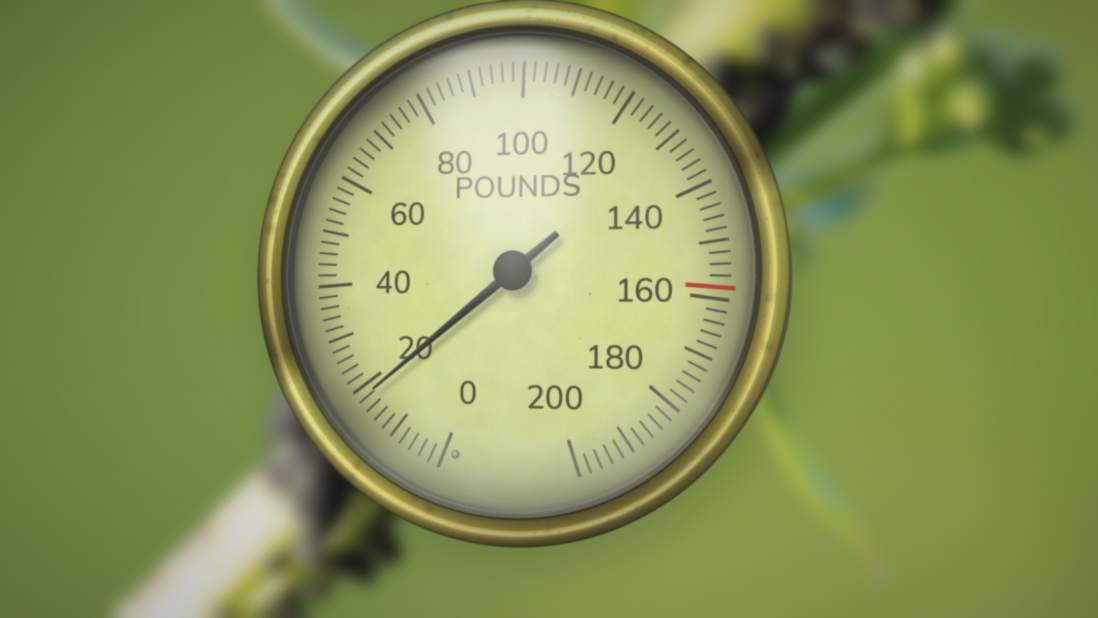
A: 18 lb
